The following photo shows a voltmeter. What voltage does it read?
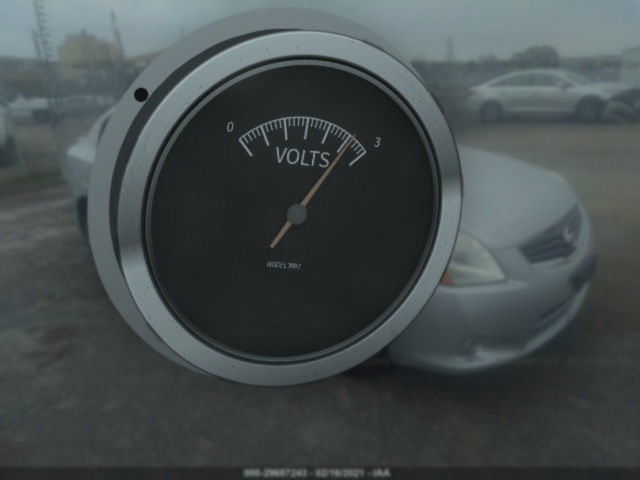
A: 2.5 V
